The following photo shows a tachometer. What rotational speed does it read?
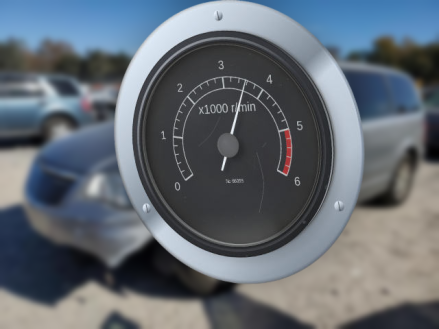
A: 3600 rpm
